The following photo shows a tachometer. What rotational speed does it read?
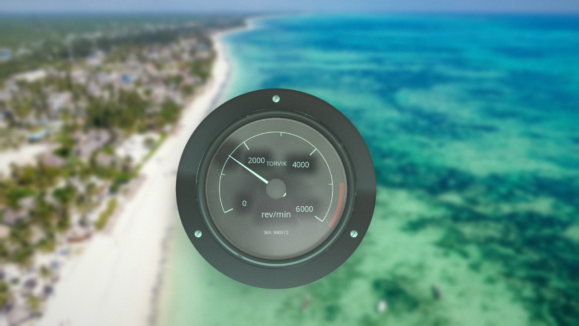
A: 1500 rpm
